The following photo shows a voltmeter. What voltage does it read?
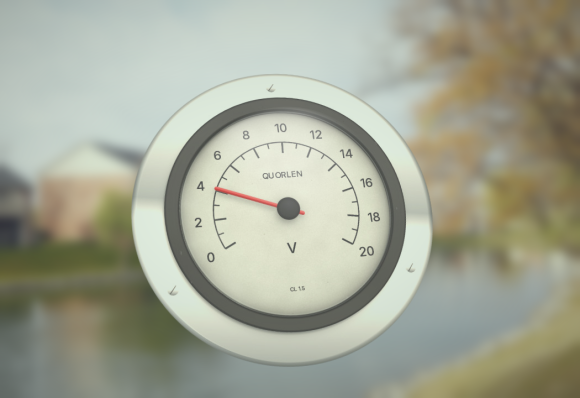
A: 4 V
